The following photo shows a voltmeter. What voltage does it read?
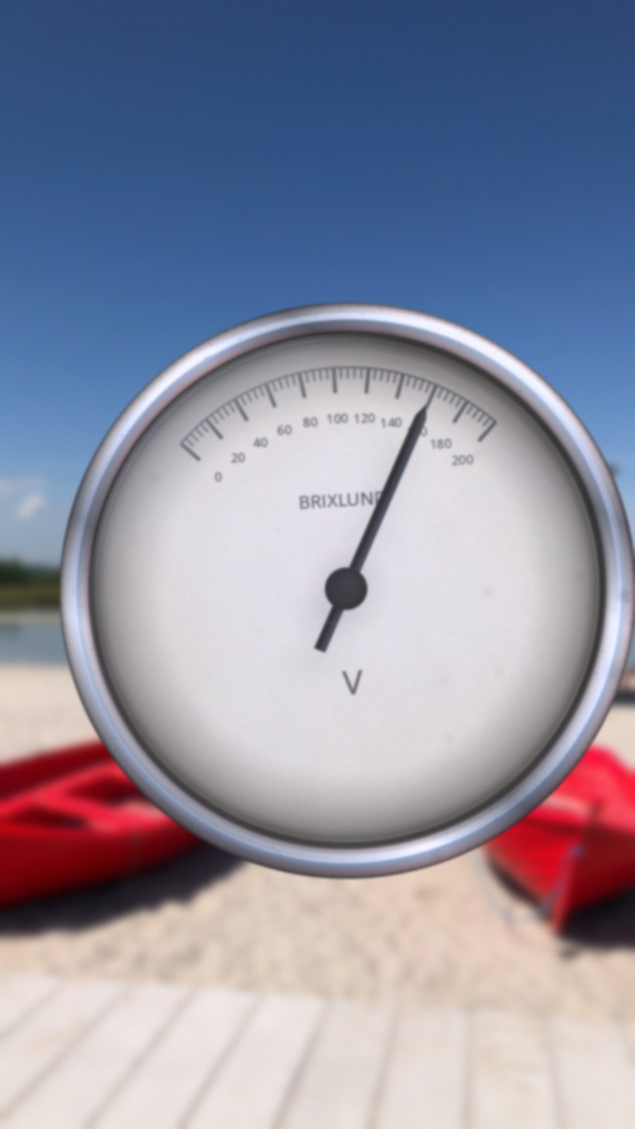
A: 160 V
